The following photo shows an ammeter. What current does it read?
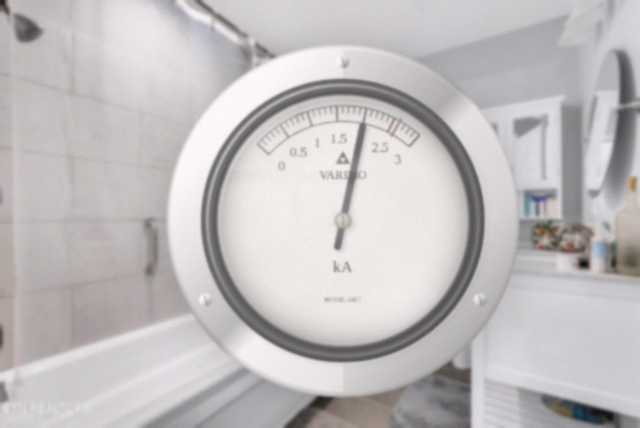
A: 2 kA
